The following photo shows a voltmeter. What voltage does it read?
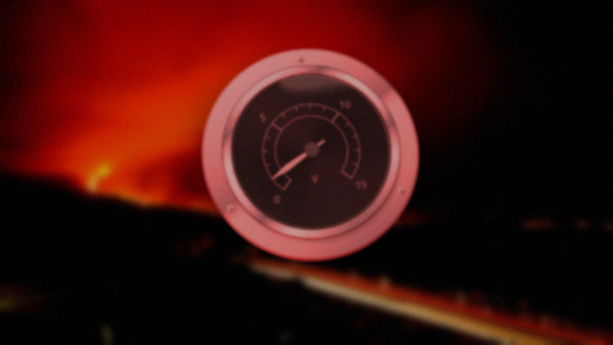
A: 1 V
